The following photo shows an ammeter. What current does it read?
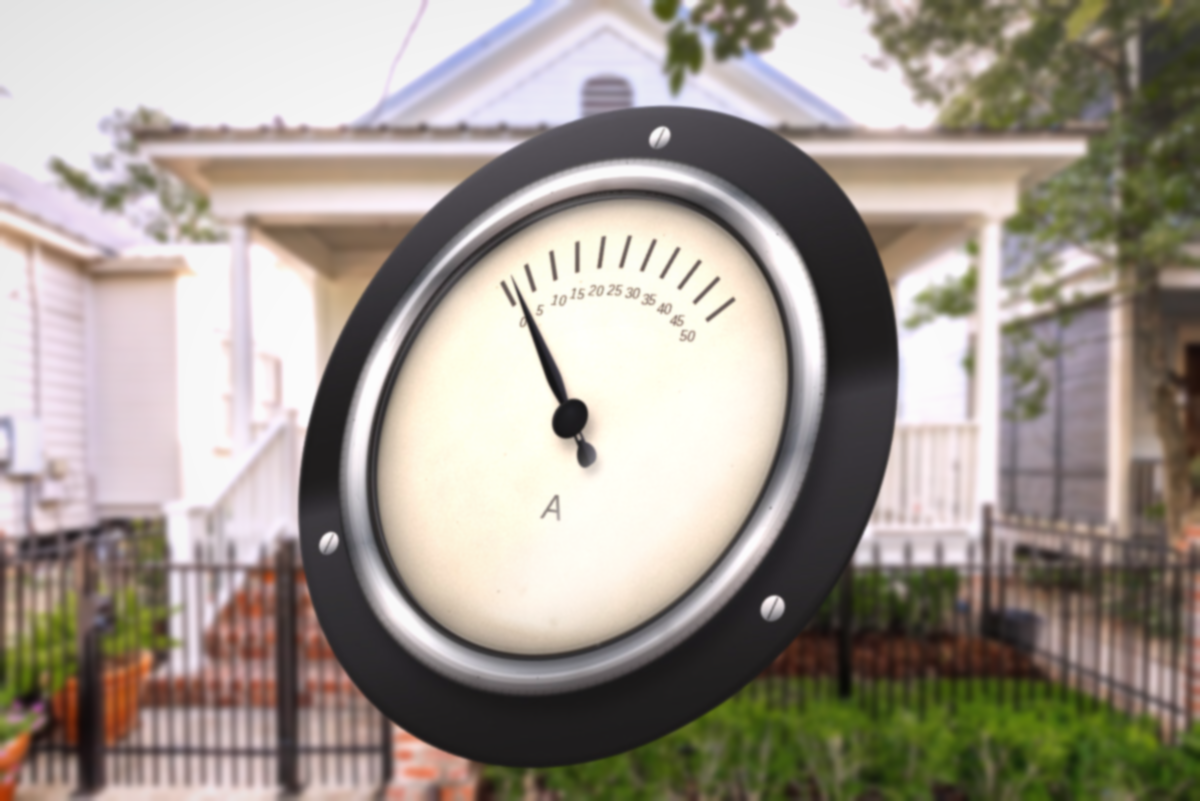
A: 2.5 A
